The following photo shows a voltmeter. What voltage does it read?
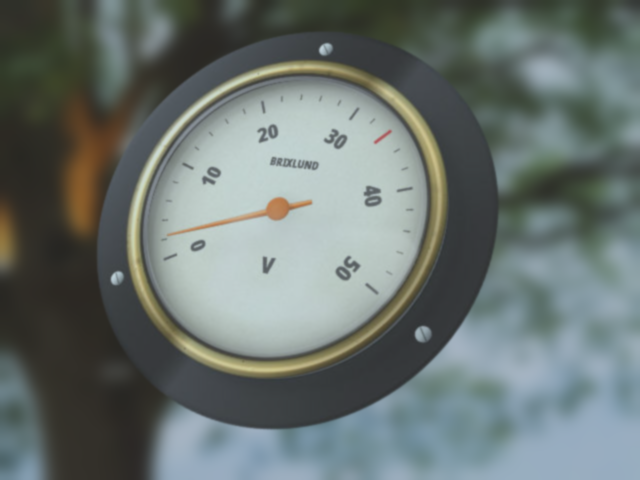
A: 2 V
